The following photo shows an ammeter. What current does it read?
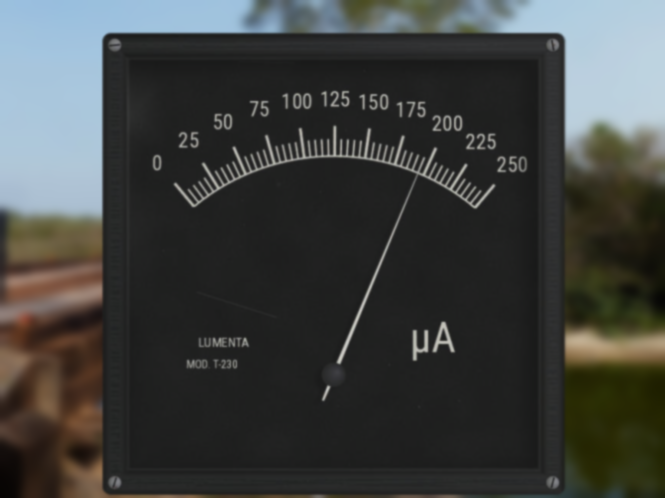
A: 195 µA
